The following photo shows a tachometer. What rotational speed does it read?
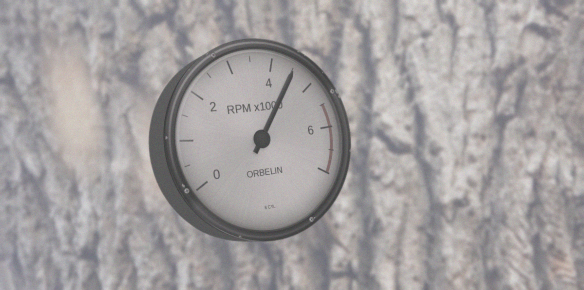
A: 4500 rpm
